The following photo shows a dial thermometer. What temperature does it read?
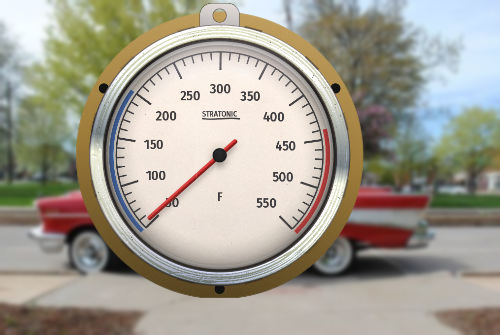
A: 55 °F
